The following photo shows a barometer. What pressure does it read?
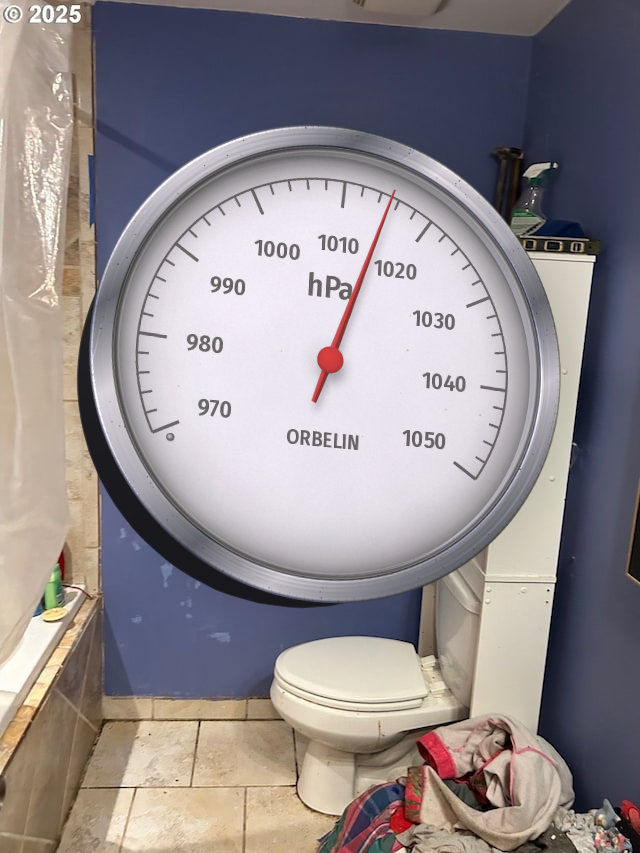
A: 1015 hPa
